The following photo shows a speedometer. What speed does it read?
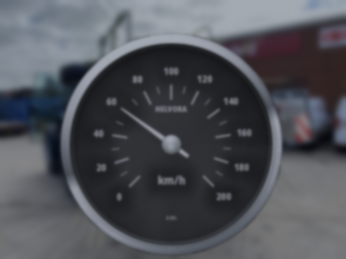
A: 60 km/h
